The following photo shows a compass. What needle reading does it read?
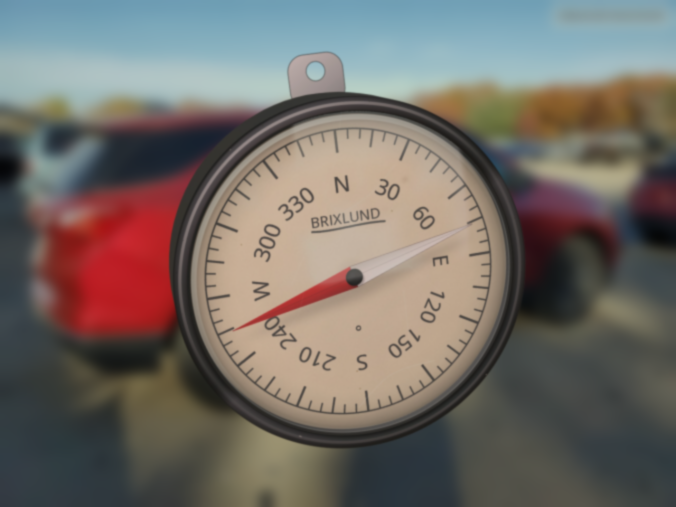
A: 255 °
